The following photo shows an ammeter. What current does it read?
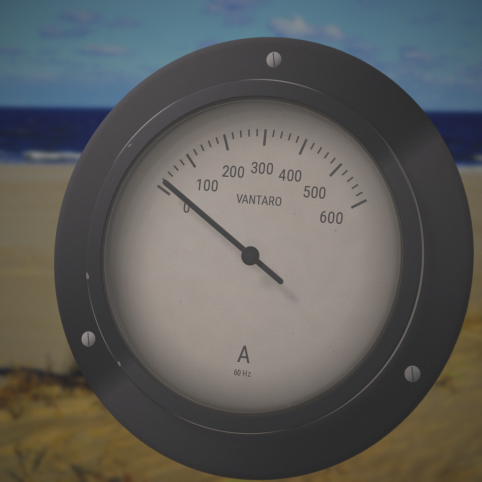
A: 20 A
